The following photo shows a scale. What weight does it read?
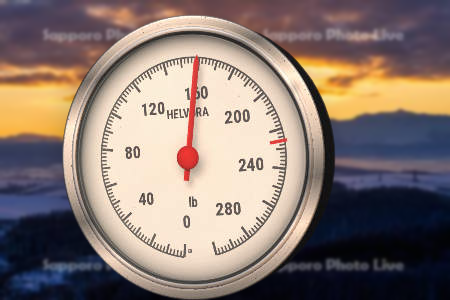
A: 160 lb
